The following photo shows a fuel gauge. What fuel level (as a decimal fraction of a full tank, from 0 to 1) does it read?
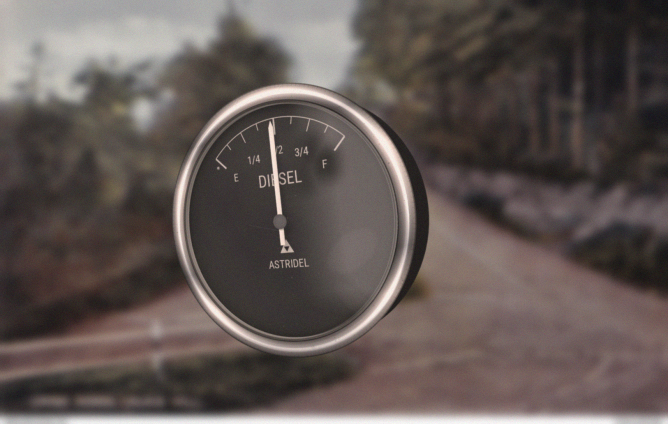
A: 0.5
